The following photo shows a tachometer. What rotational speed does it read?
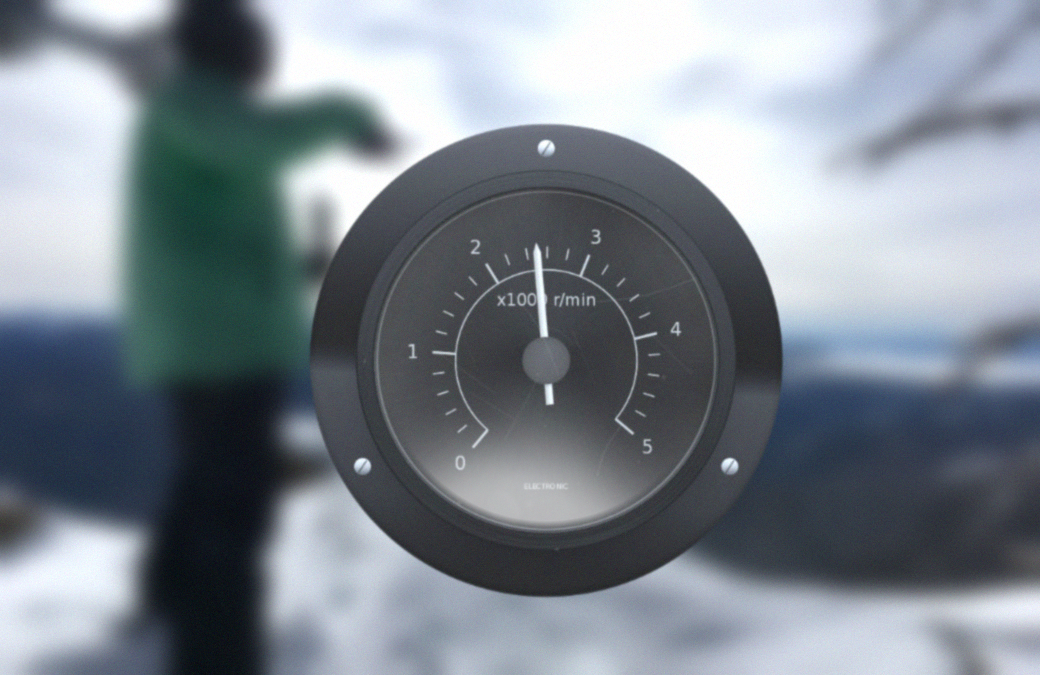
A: 2500 rpm
